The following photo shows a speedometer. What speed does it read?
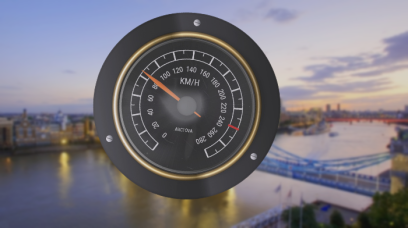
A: 85 km/h
